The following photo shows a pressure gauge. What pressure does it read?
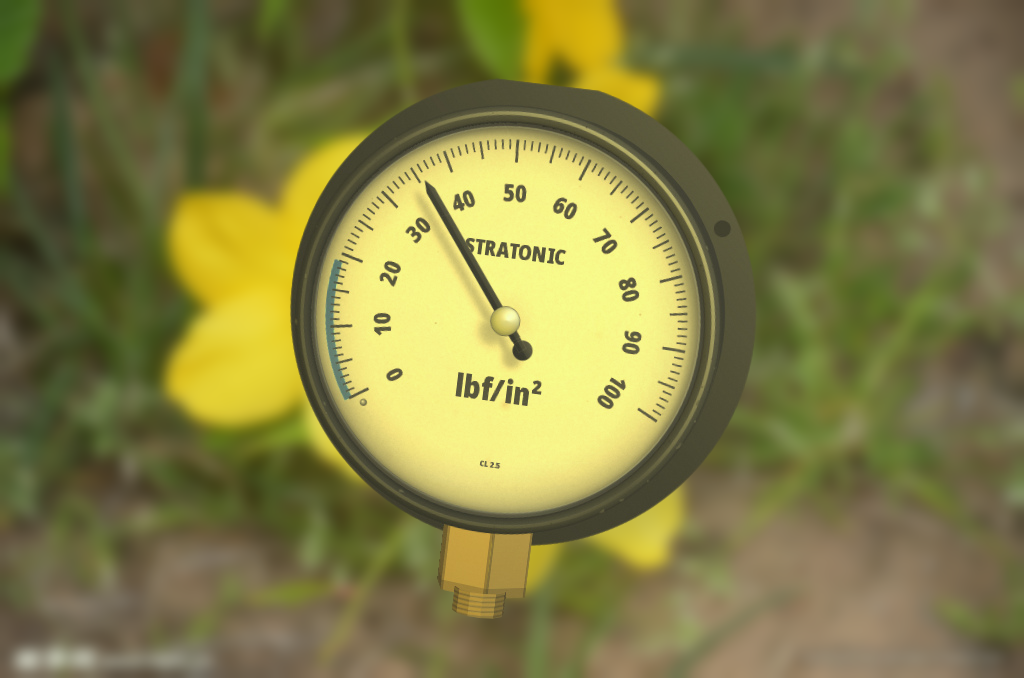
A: 36 psi
